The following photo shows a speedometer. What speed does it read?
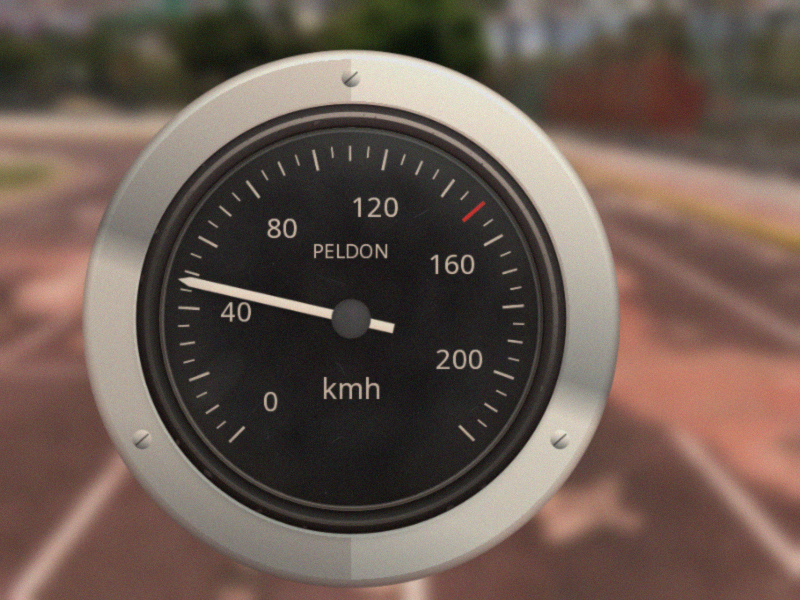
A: 47.5 km/h
